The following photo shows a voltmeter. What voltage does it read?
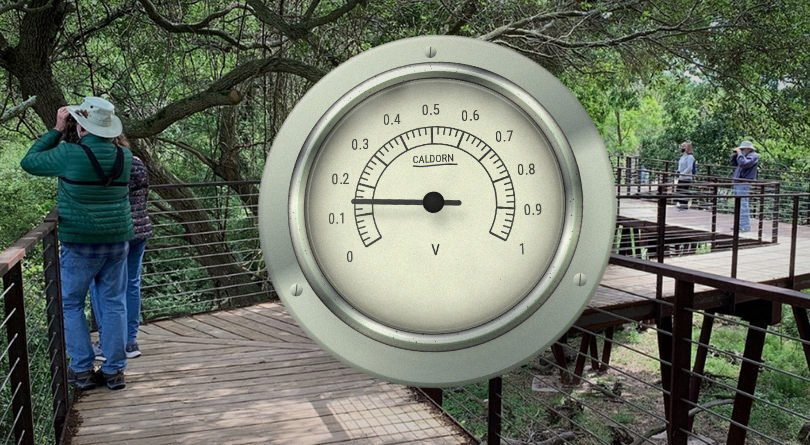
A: 0.14 V
